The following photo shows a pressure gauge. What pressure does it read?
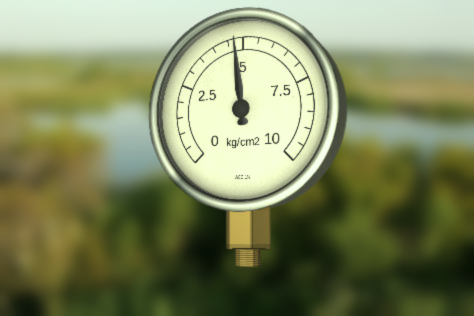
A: 4.75 kg/cm²
